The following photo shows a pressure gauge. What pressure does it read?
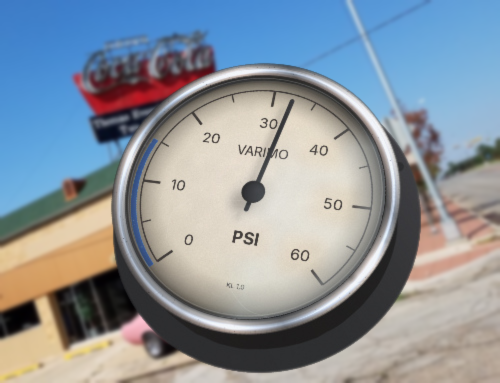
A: 32.5 psi
